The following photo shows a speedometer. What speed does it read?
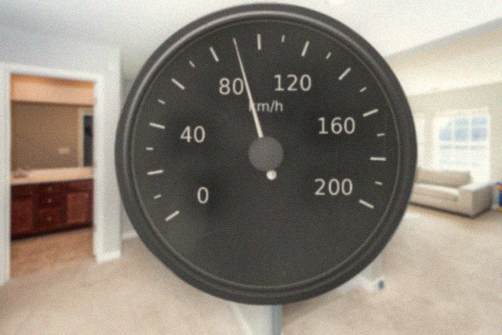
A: 90 km/h
